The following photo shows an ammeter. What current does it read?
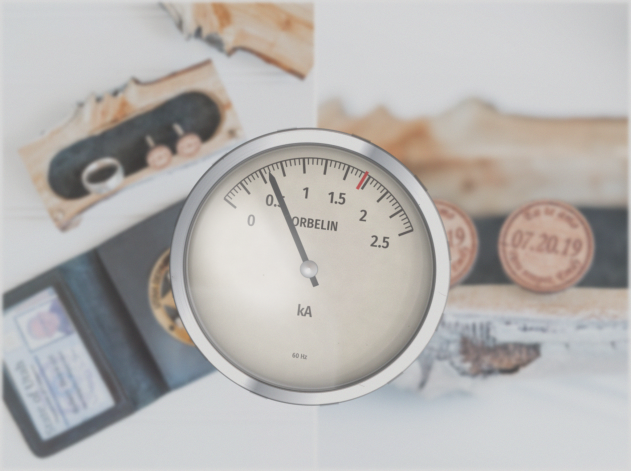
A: 0.6 kA
